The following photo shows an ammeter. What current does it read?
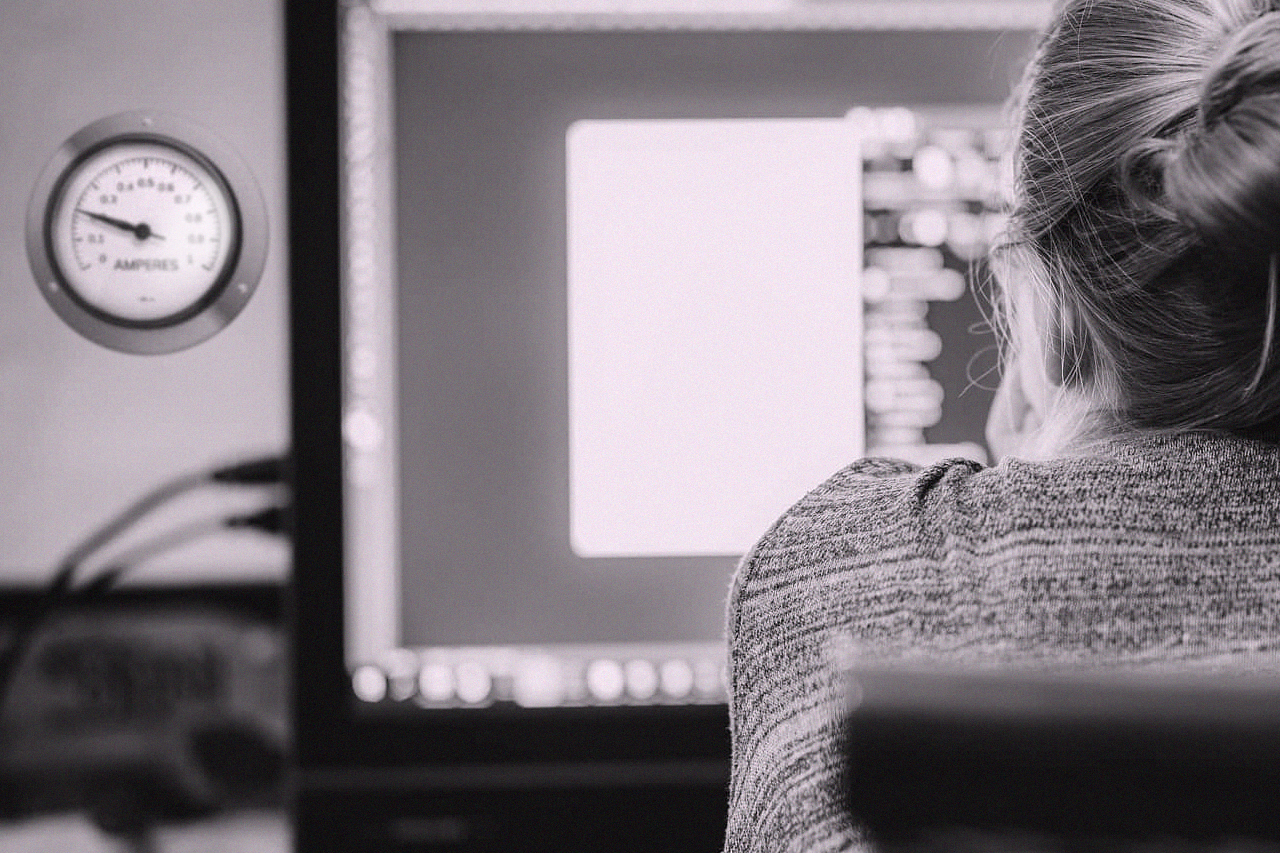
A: 0.2 A
